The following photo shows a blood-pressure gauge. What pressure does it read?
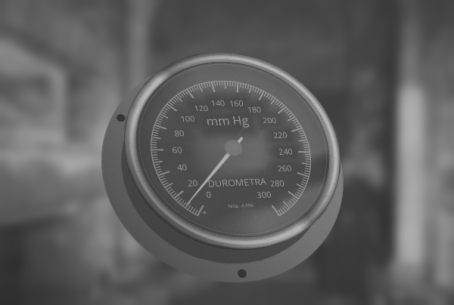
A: 10 mmHg
